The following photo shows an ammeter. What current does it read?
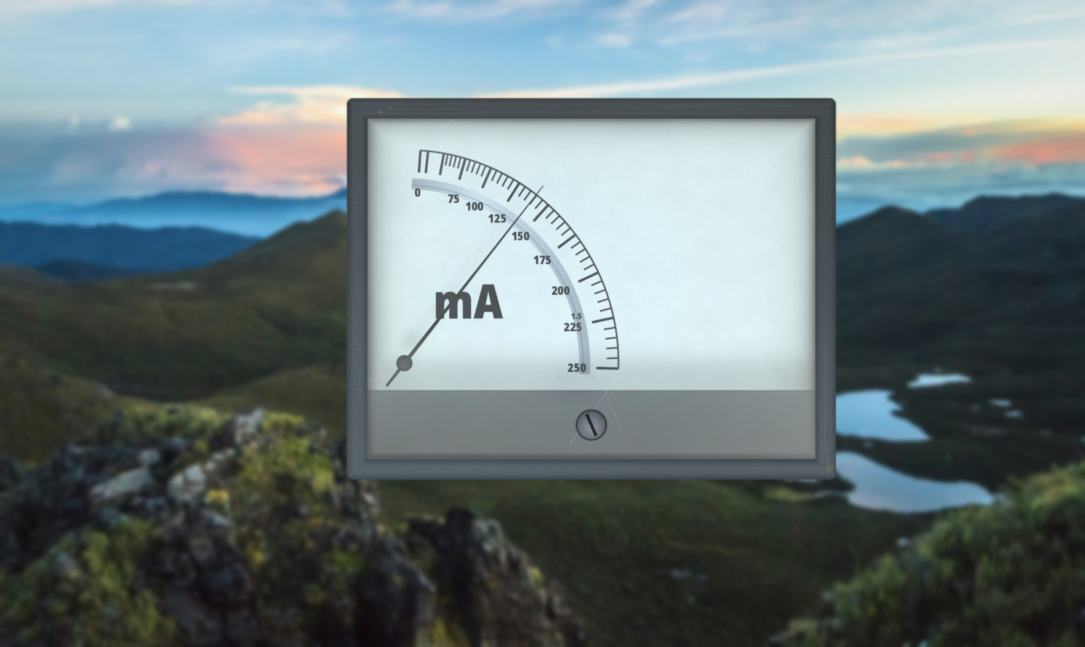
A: 140 mA
